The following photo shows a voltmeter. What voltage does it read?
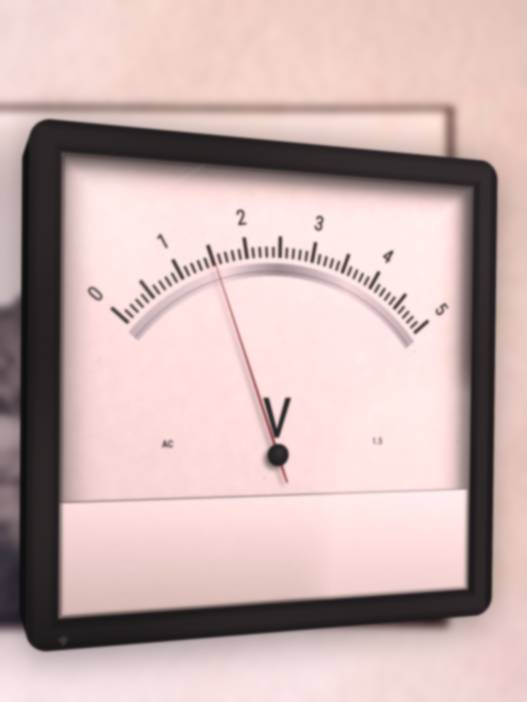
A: 1.5 V
